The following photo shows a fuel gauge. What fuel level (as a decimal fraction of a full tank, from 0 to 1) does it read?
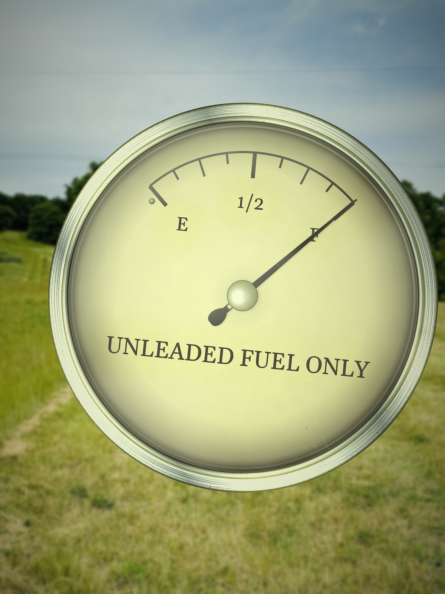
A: 1
